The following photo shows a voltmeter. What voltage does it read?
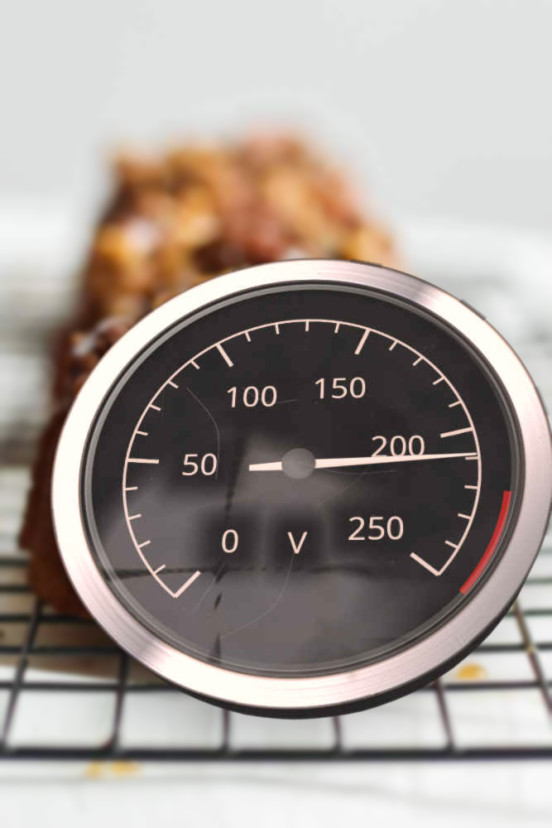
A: 210 V
